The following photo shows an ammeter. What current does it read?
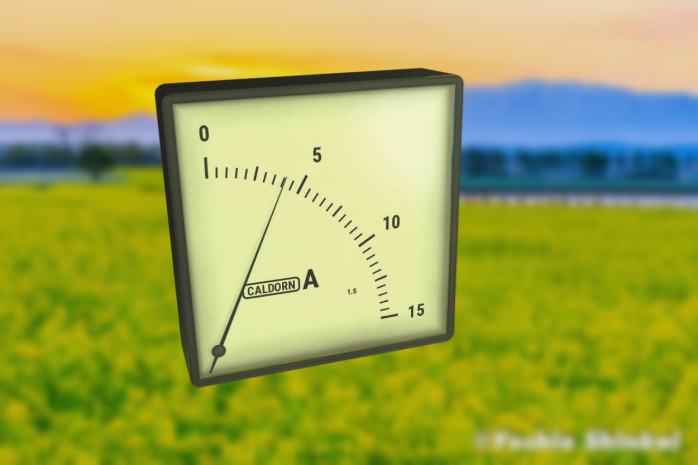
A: 4 A
